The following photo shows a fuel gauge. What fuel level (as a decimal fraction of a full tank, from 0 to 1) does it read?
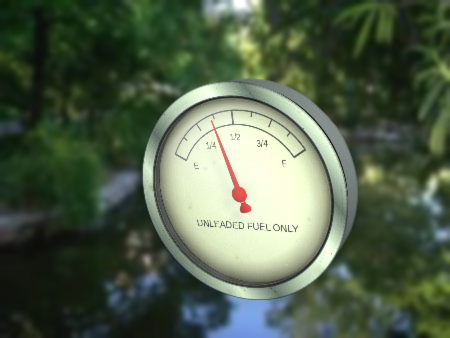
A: 0.375
